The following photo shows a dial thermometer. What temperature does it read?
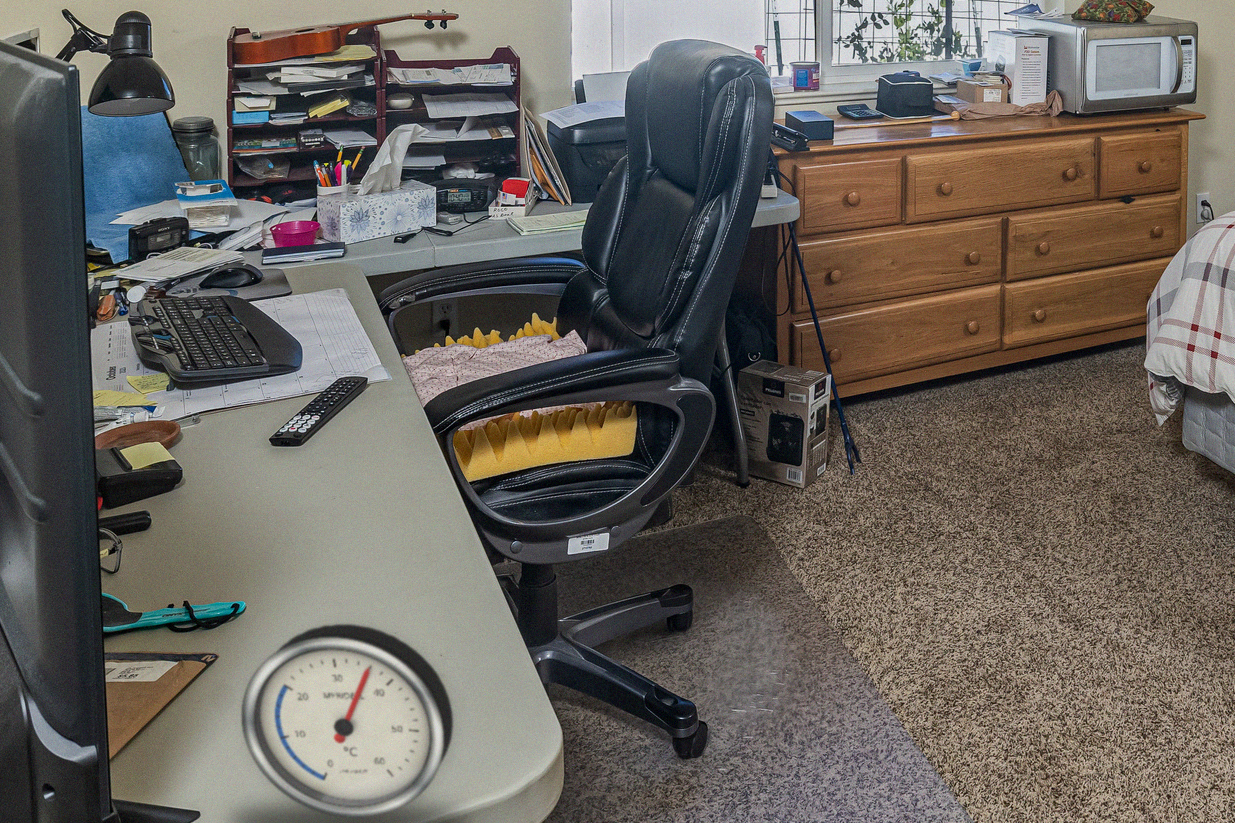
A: 36 °C
